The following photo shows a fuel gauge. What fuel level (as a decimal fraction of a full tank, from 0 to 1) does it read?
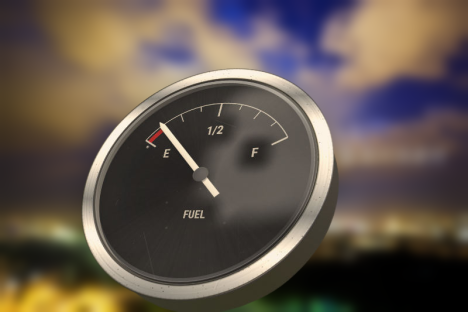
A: 0.125
